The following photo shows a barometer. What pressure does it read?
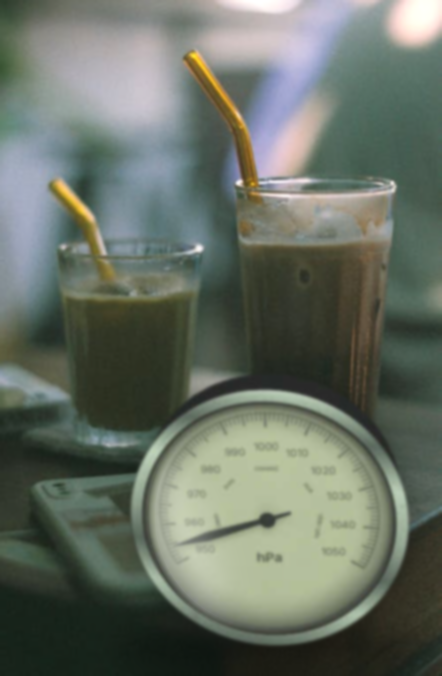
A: 955 hPa
